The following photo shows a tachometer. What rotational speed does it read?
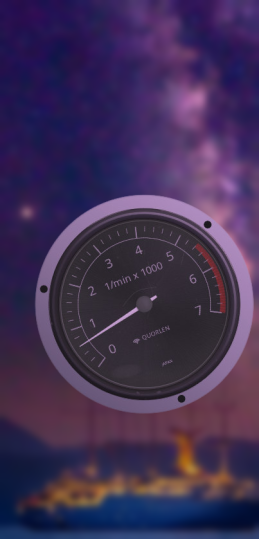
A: 600 rpm
